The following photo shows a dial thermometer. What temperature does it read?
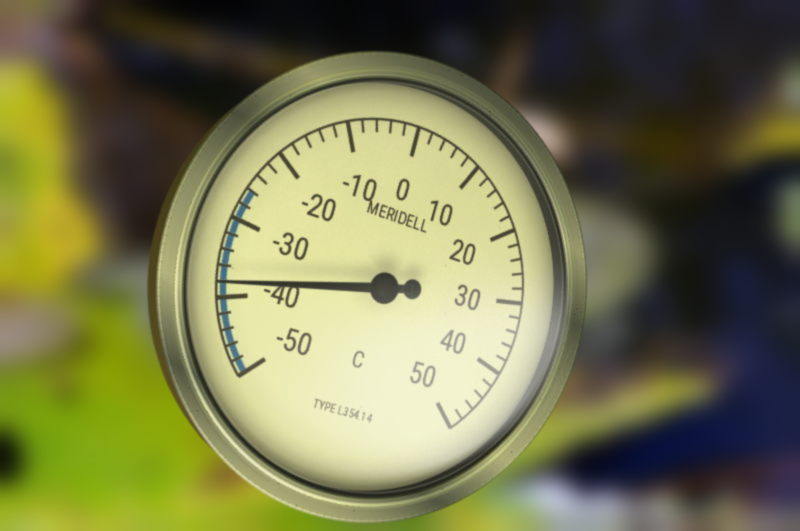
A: -38 °C
